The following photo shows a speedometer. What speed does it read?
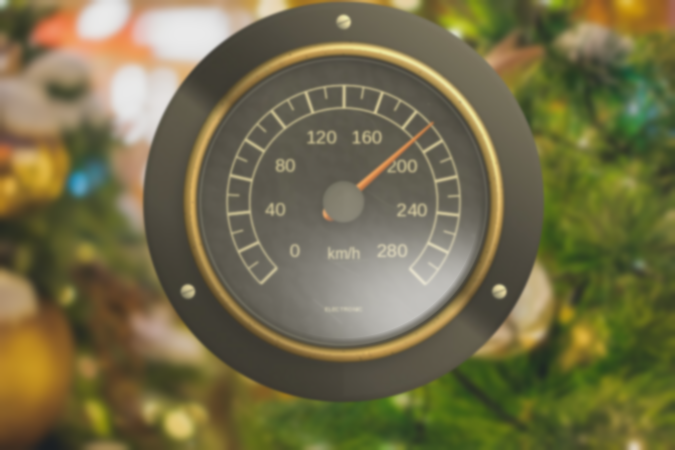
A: 190 km/h
